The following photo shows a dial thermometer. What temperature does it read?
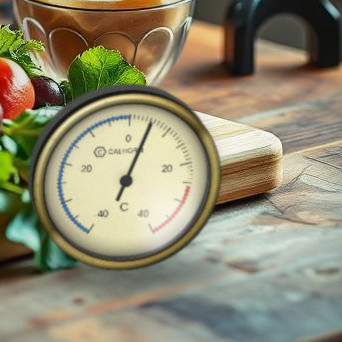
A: 5 °C
